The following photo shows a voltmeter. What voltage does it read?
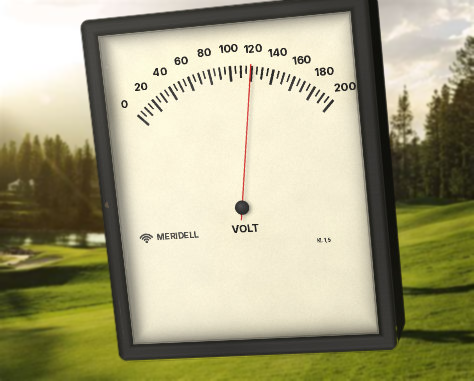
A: 120 V
